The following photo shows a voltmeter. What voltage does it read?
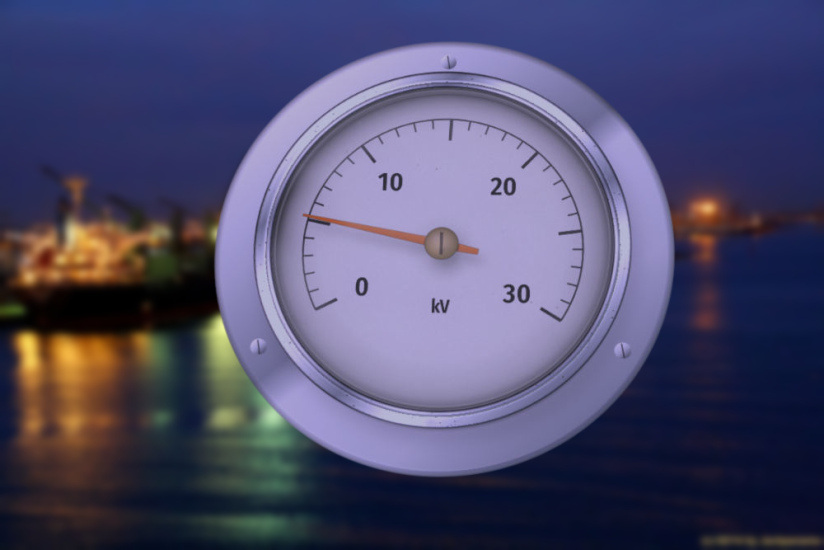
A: 5 kV
